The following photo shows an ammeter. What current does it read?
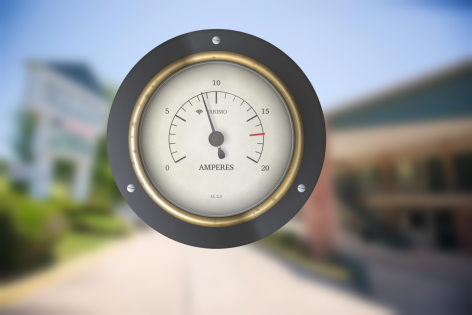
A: 8.5 A
